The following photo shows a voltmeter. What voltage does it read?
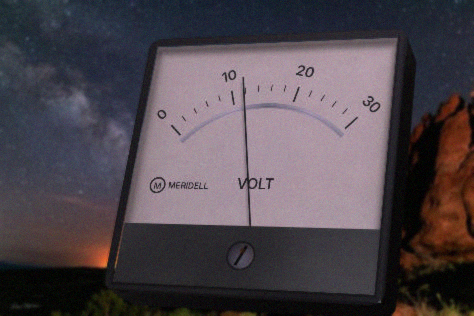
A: 12 V
